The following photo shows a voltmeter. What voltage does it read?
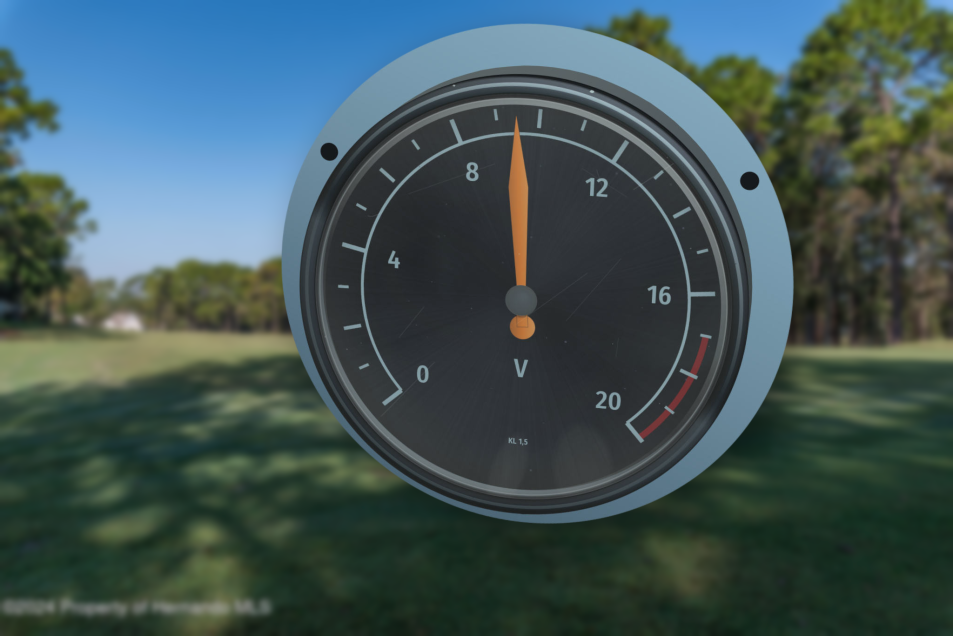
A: 9.5 V
